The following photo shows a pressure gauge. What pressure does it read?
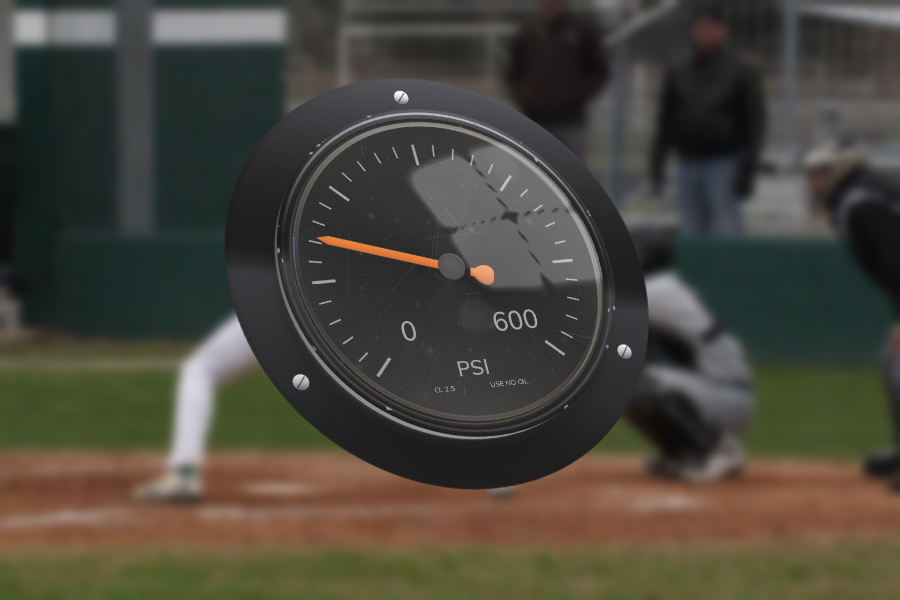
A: 140 psi
